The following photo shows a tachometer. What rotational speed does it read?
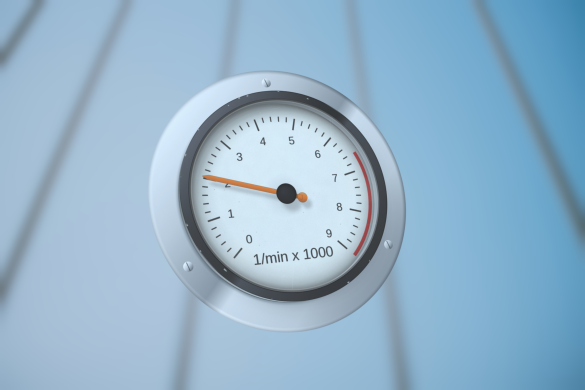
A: 2000 rpm
